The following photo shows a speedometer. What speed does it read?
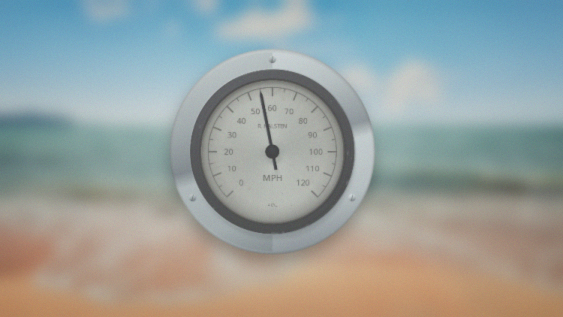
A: 55 mph
